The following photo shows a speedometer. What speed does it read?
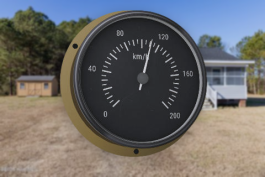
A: 110 km/h
